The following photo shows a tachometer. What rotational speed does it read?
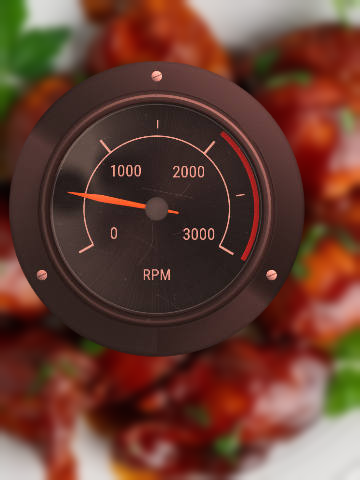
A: 500 rpm
